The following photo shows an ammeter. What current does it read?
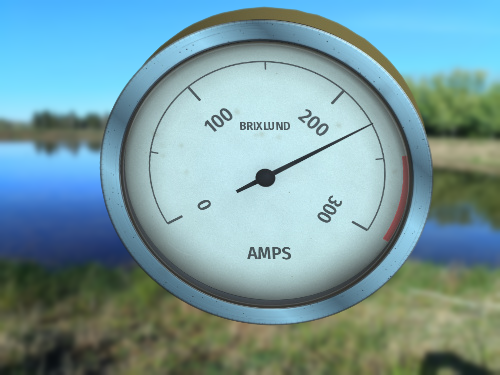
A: 225 A
